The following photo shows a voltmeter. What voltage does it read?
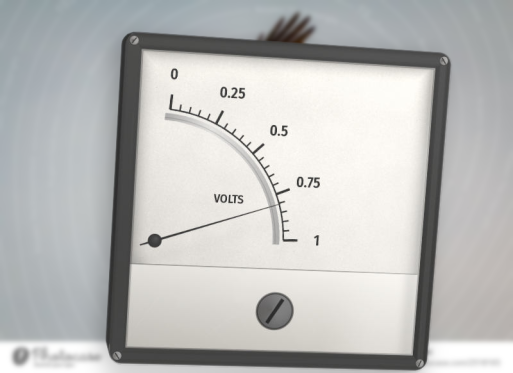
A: 0.8 V
